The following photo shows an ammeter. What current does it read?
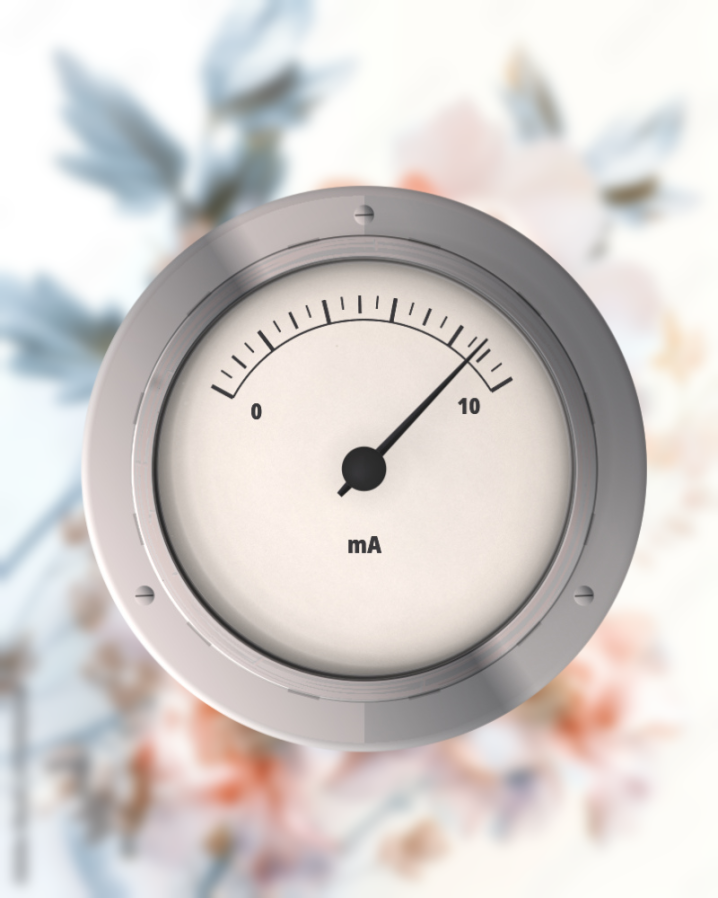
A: 8.75 mA
